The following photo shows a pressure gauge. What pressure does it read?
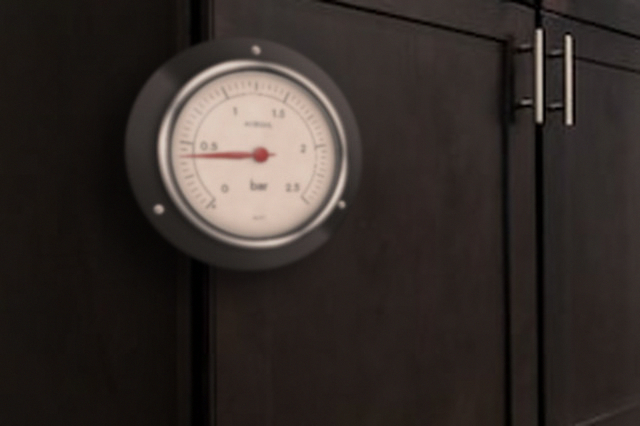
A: 0.4 bar
